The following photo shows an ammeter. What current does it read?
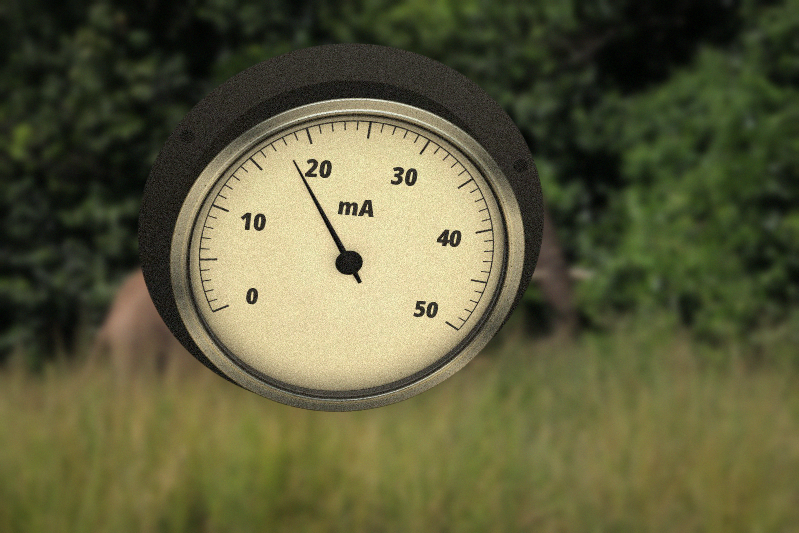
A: 18 mA
